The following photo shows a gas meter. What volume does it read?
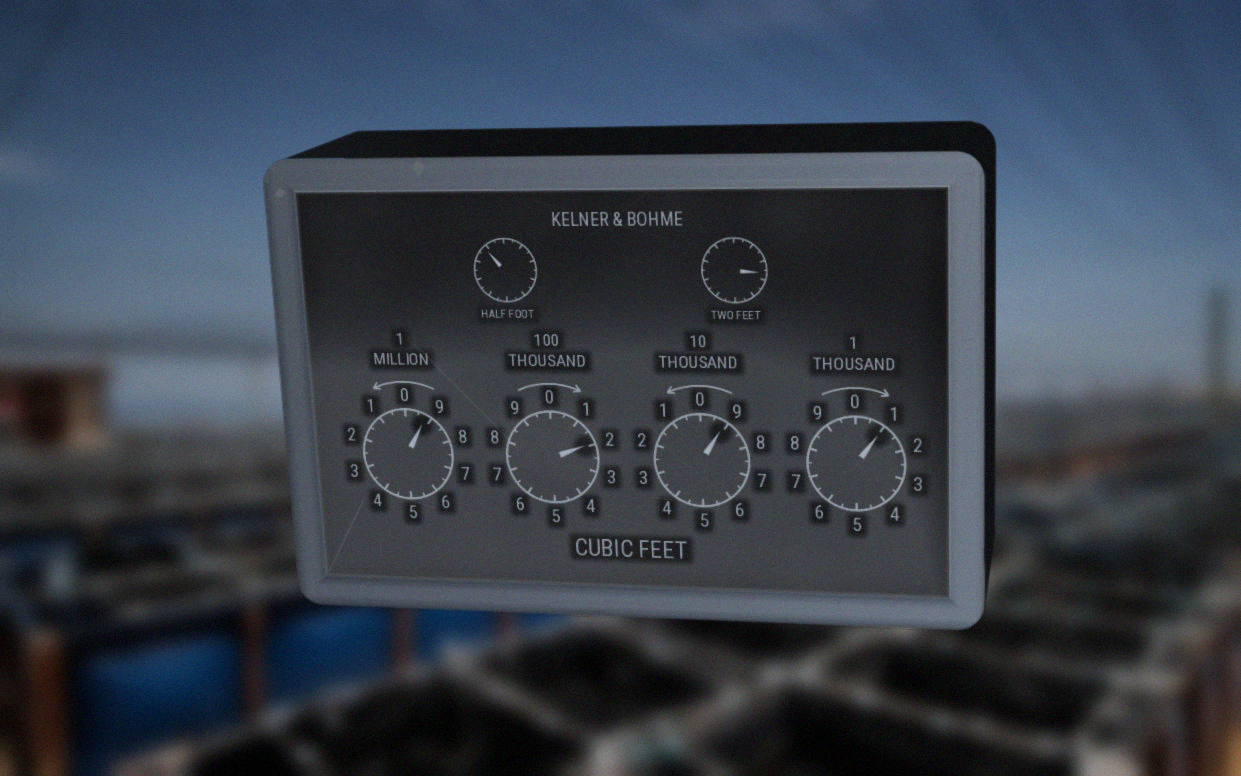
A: 919100 ft³
